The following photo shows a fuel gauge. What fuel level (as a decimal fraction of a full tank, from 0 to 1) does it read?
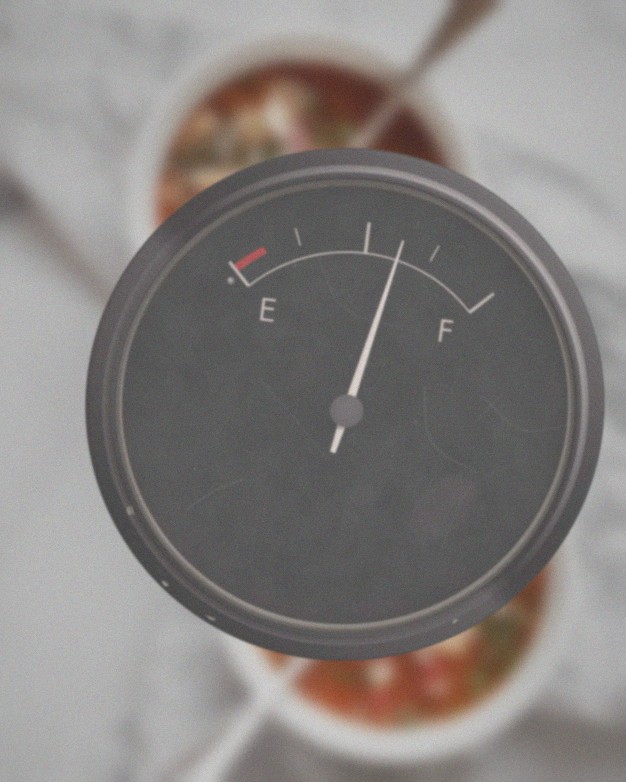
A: 0.625
